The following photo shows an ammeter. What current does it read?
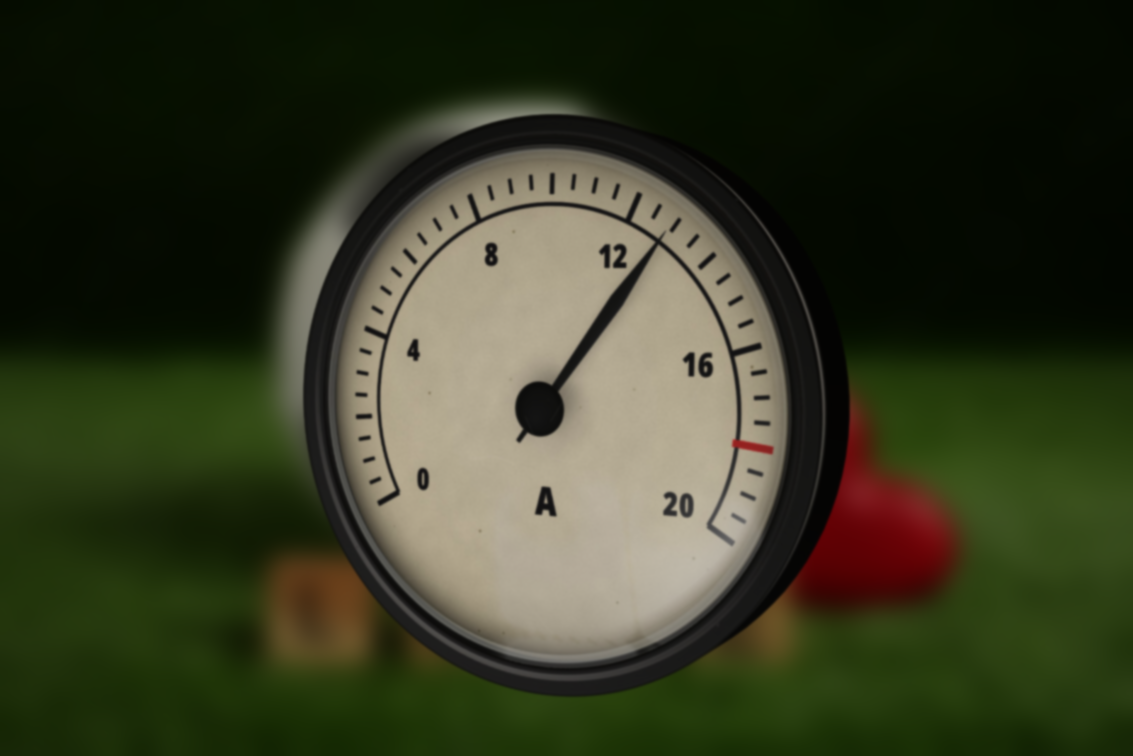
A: 13 A
